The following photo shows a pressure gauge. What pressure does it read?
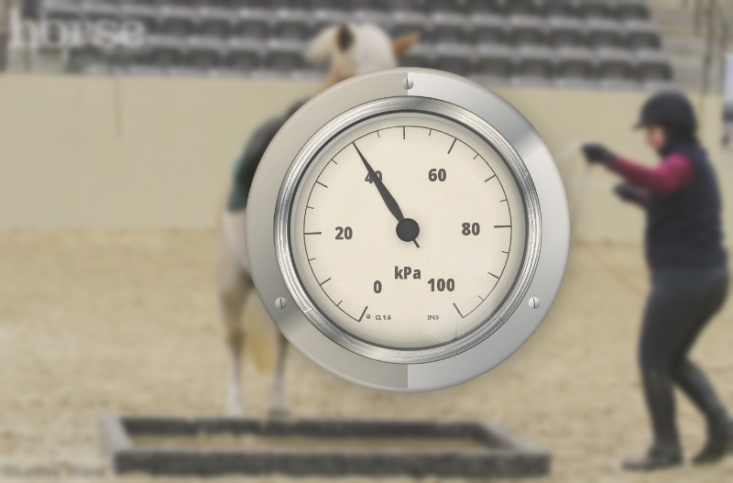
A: 40 kPa
